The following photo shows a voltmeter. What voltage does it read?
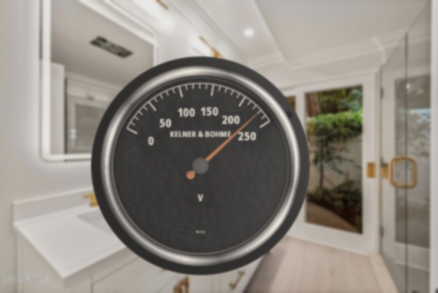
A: 230 V
